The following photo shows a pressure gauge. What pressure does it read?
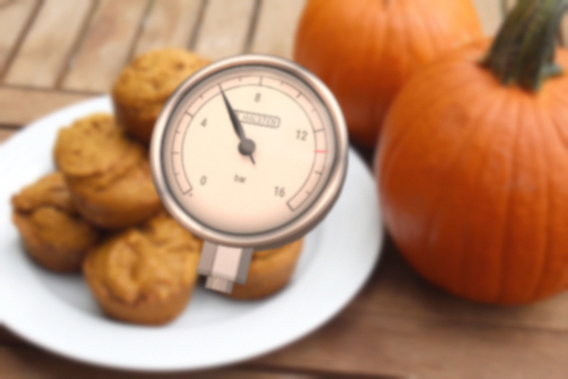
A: 6 bar
